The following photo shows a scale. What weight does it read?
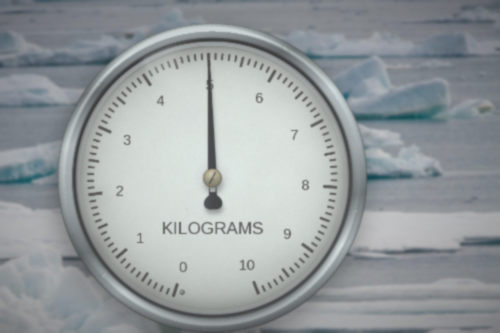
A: 5 kg
